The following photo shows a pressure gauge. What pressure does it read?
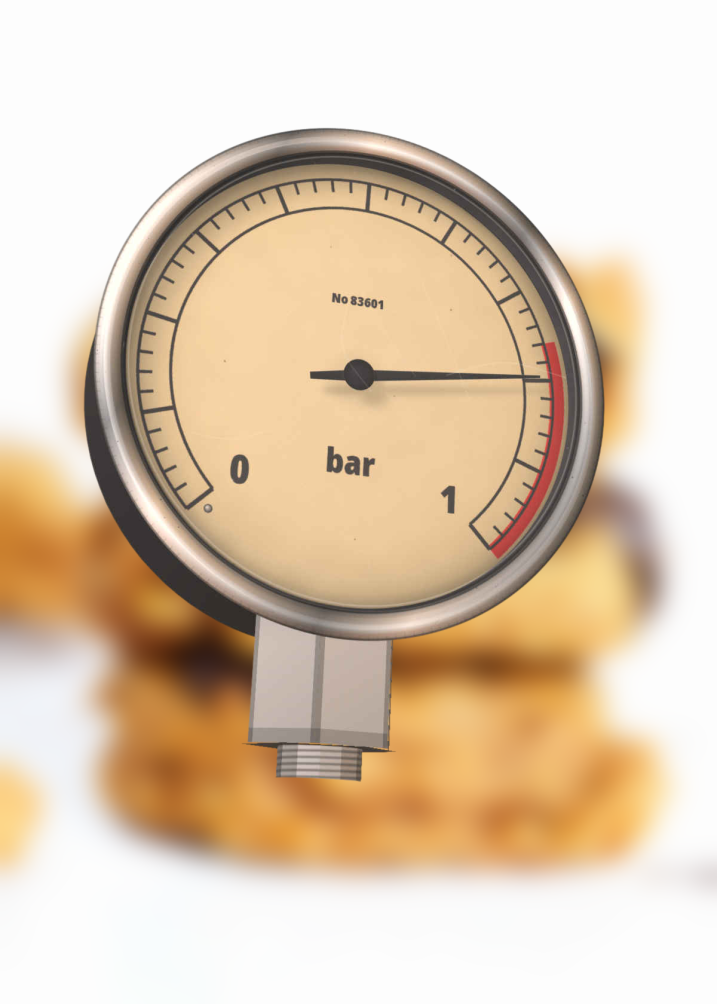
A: 0.8 bar
